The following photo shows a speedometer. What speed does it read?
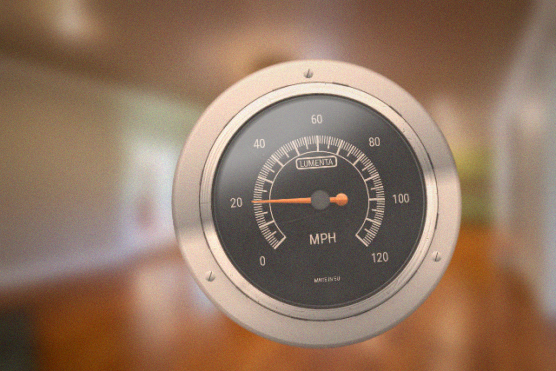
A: 20 mph
